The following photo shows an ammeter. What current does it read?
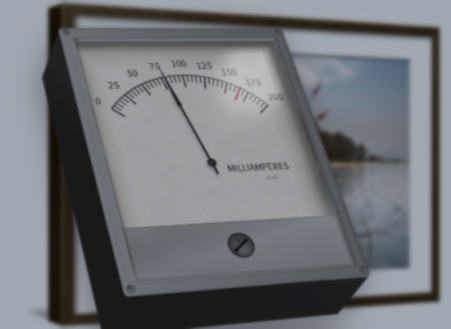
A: 75 mA
